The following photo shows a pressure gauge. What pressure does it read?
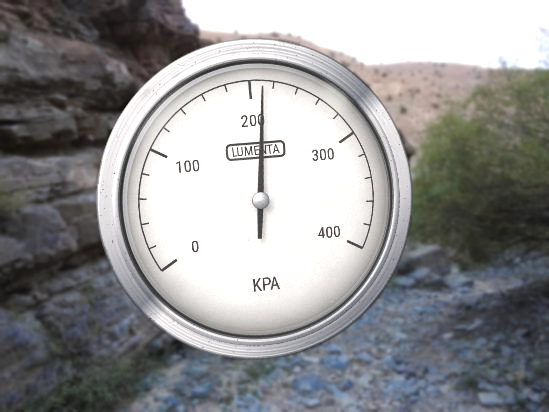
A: 210 kPa
